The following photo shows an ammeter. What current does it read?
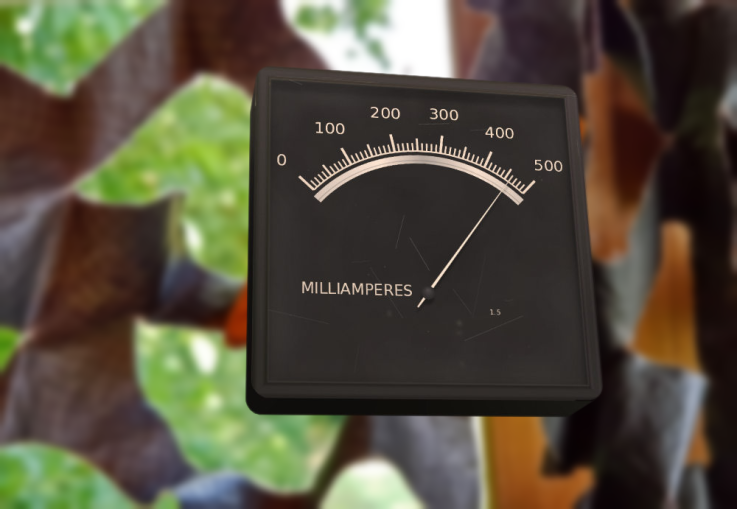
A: 460 mA
